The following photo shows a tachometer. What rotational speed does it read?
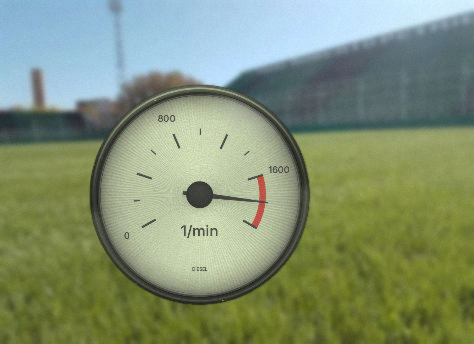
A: 1800 rpm
